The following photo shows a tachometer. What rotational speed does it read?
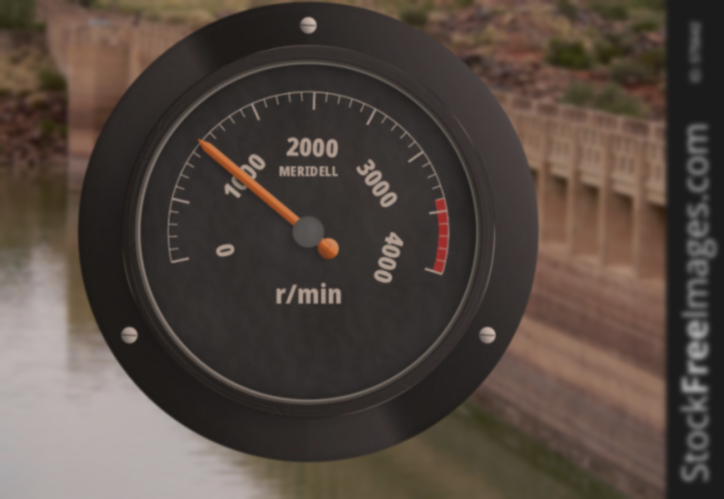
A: 1000 rpm
